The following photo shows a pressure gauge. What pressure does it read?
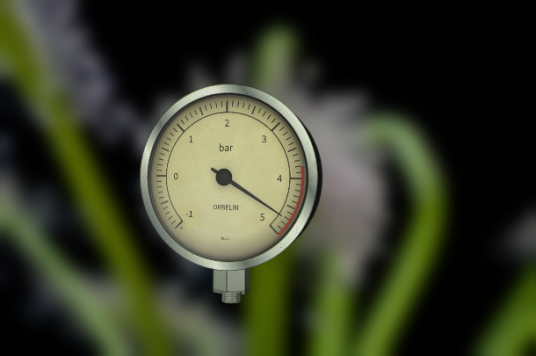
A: 4.7 bar
